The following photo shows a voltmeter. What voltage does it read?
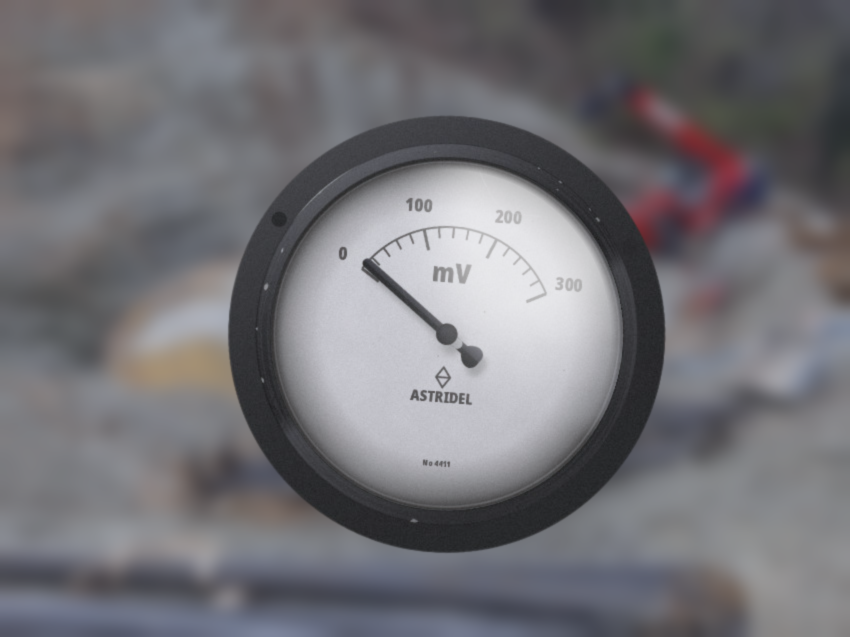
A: 10 mV
